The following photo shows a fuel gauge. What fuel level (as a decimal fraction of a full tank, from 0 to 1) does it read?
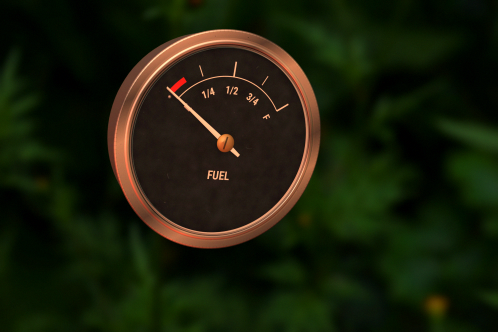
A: 0
